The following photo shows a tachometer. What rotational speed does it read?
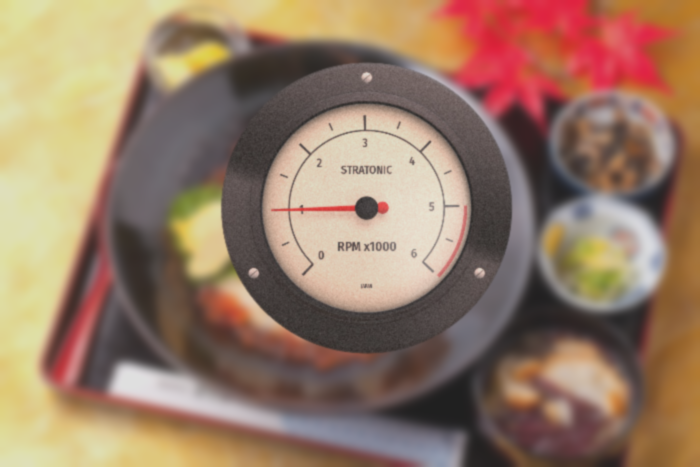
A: 1000 rpm
